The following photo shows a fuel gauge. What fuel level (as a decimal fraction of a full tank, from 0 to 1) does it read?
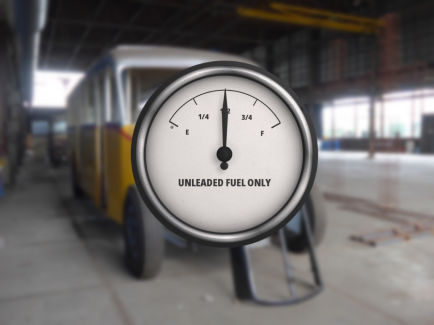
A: 0.5
